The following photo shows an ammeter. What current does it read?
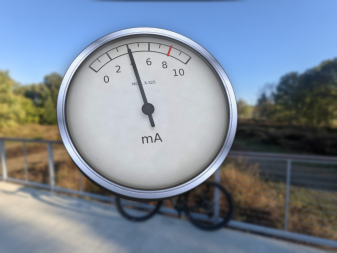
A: 4 mA
